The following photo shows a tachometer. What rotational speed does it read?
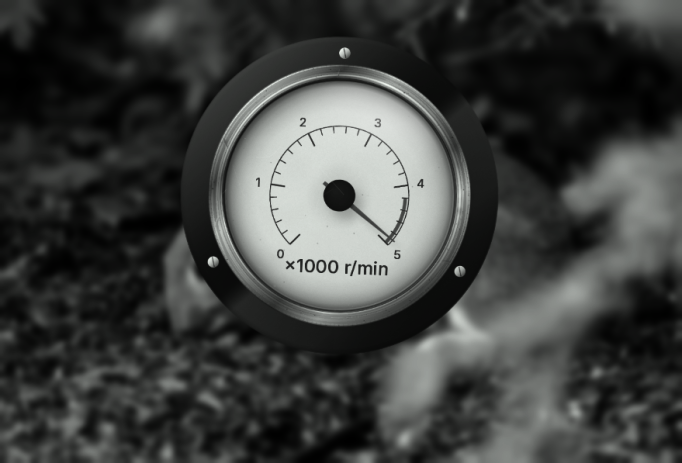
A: 4900 rpm
